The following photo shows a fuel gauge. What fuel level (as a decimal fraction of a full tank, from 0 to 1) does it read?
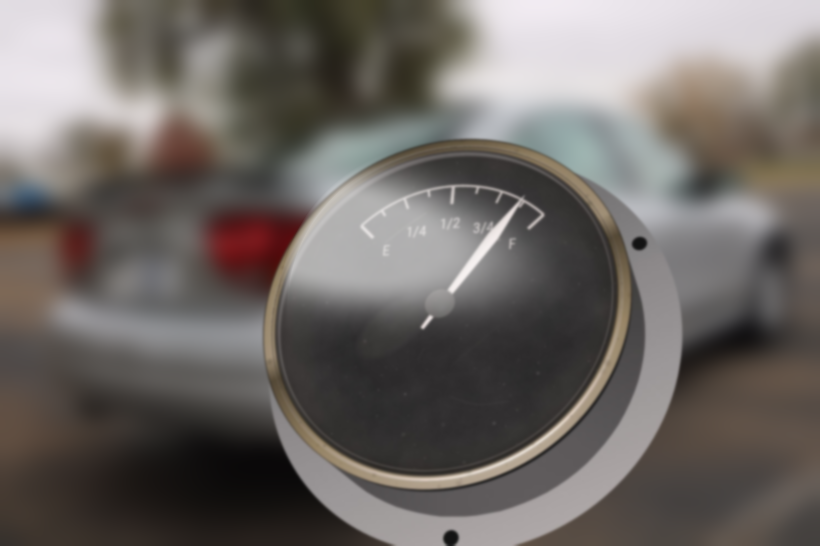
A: 0.875
